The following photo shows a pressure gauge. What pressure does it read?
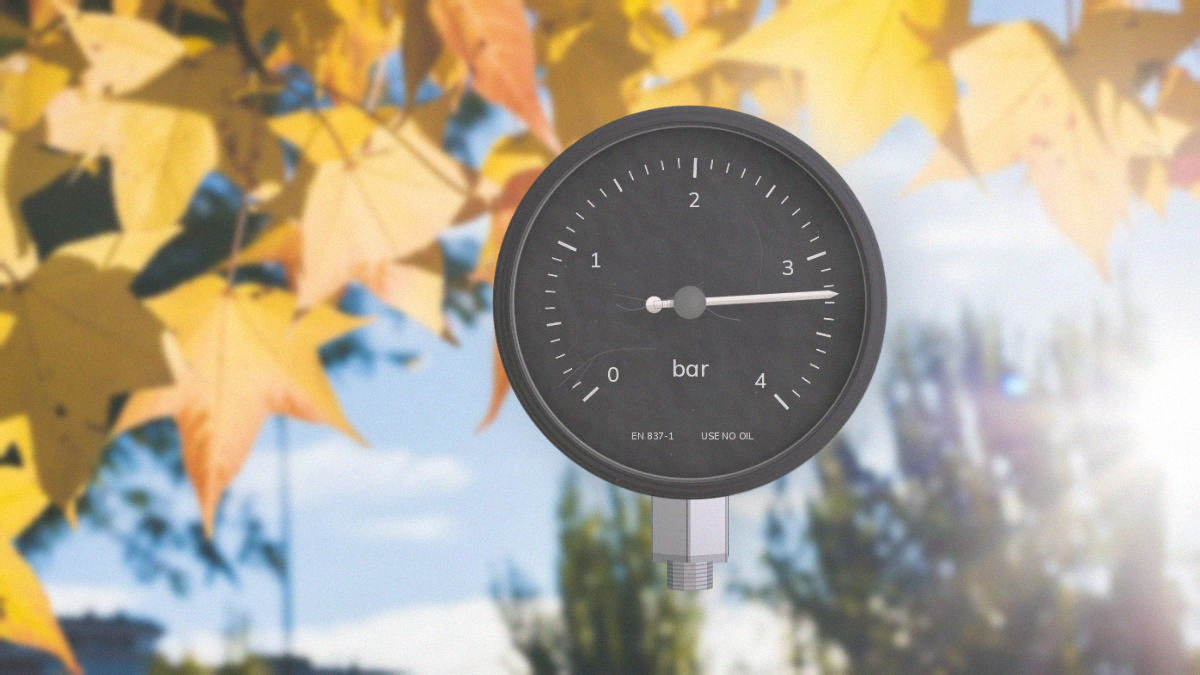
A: 3.25 bar
